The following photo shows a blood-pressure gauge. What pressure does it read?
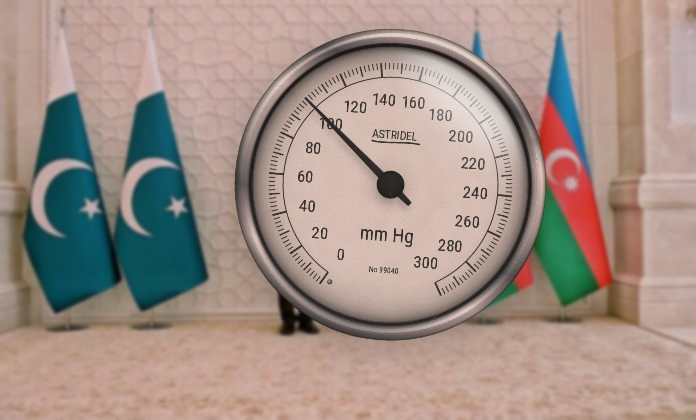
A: 100 mmHg
